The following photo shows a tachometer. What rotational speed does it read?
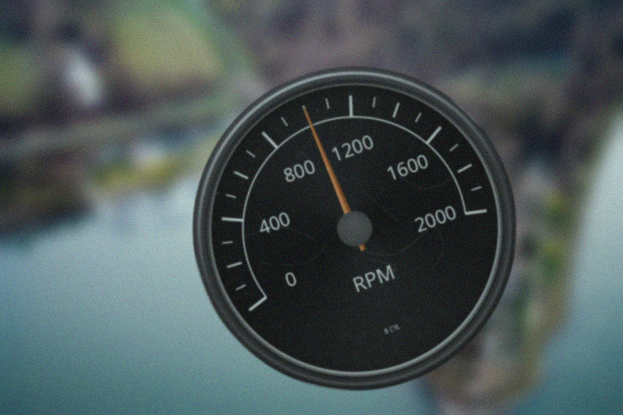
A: 1000 rpm
